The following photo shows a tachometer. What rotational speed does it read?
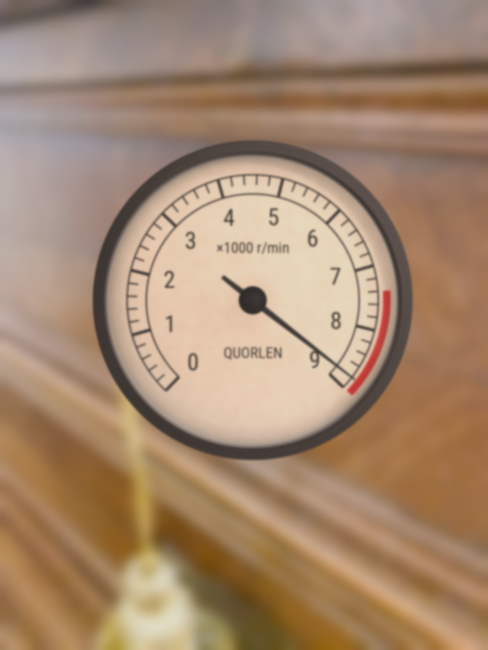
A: 8800 rpm
